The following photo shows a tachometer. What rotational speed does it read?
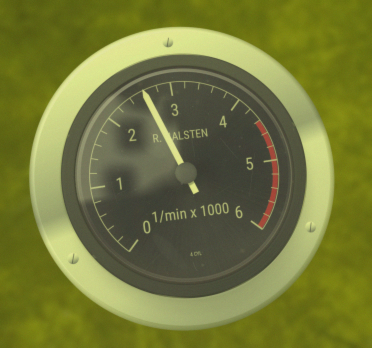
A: 2600 rpm
